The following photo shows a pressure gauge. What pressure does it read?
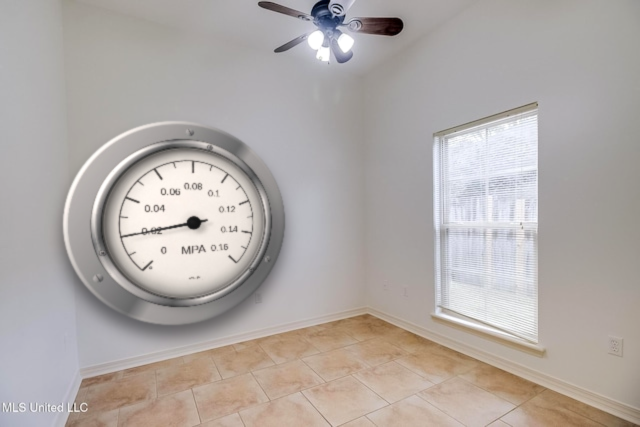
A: 0.02 MPa
